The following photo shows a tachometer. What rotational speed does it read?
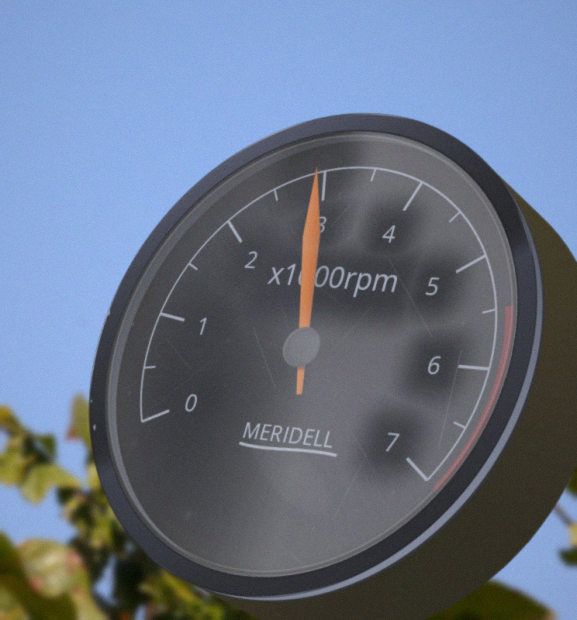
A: 3000 rpm
